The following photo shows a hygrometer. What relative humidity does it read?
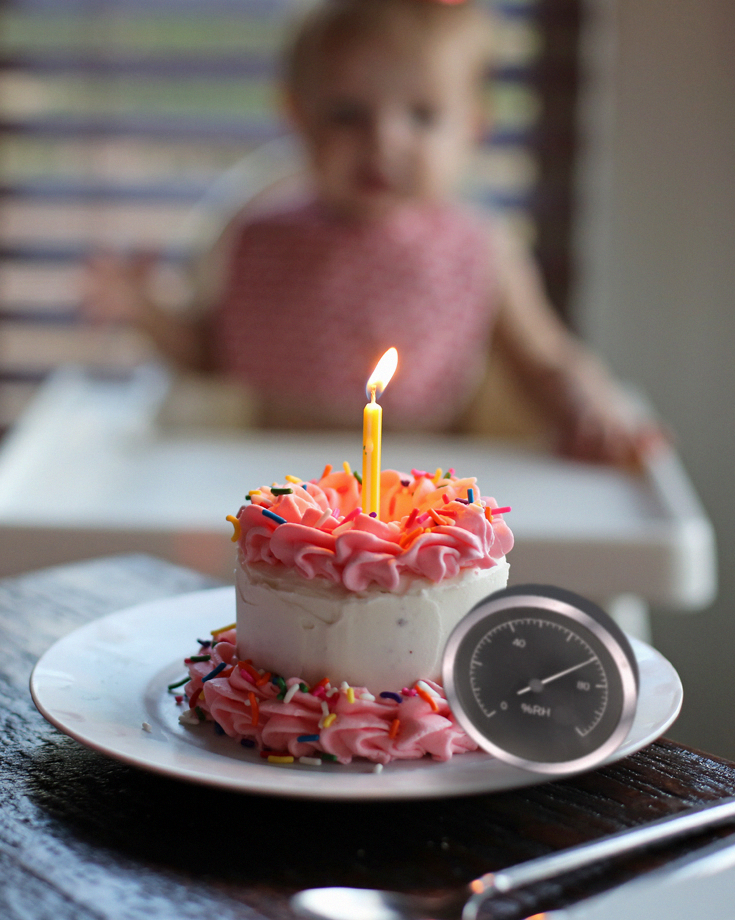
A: 70 %
